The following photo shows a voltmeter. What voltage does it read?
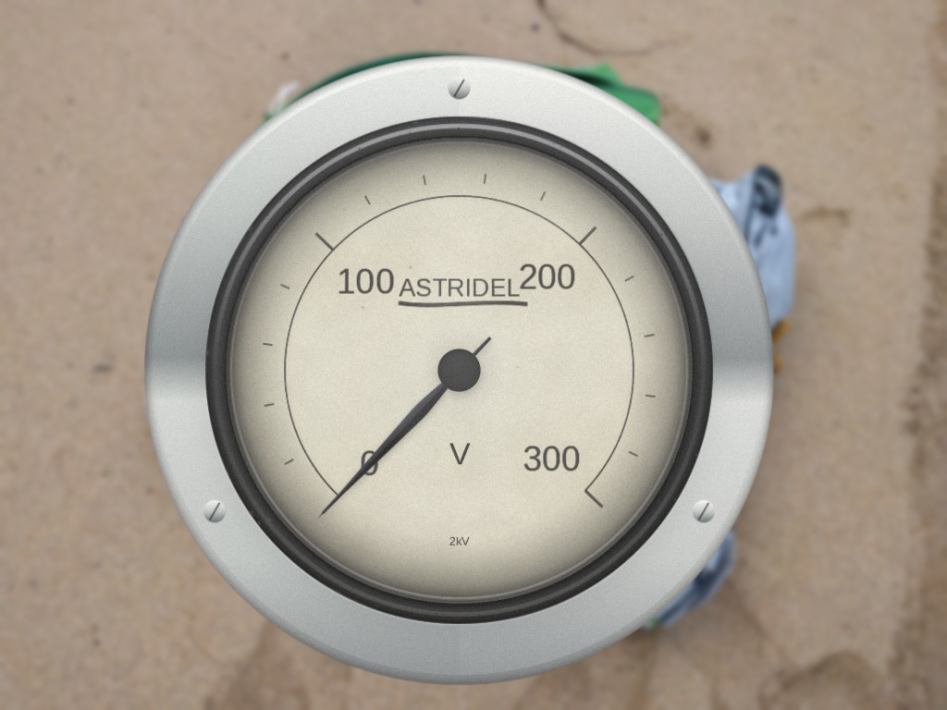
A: 0 V
